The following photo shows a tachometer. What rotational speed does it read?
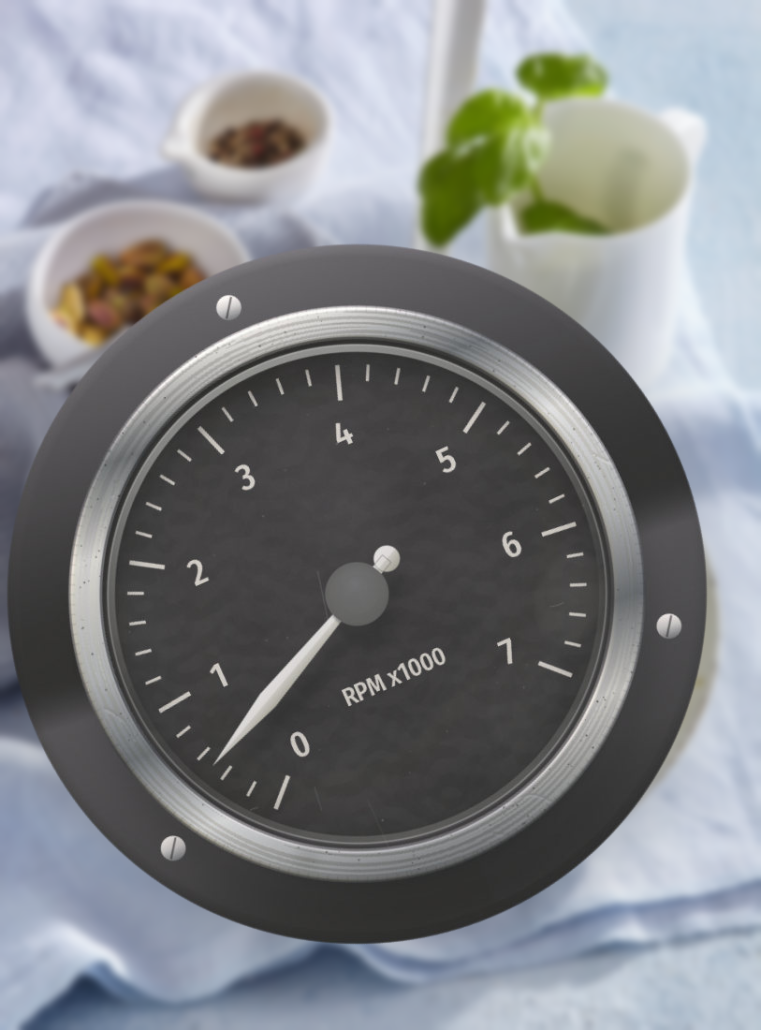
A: 500 rpm
